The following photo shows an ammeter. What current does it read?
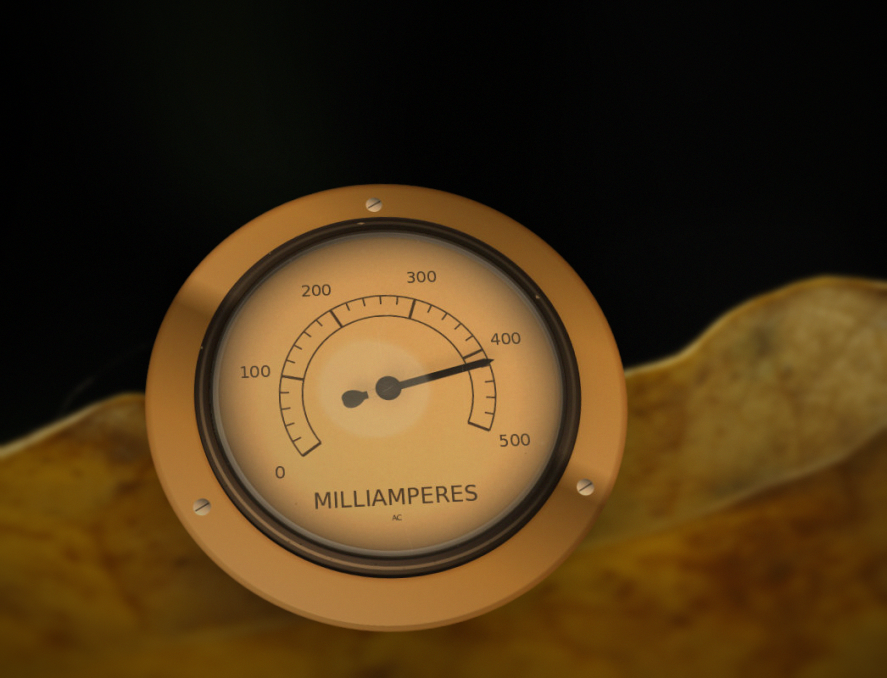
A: 420 mA
